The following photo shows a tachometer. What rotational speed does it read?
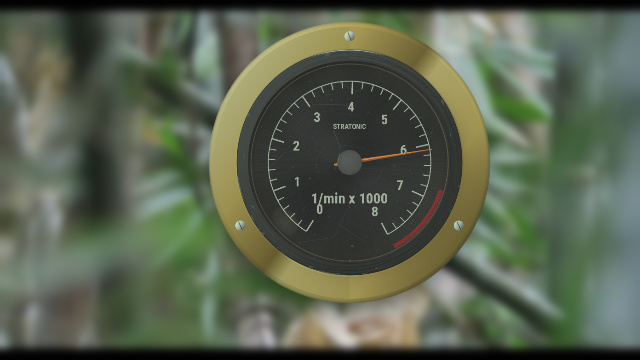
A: 6100 rpm
